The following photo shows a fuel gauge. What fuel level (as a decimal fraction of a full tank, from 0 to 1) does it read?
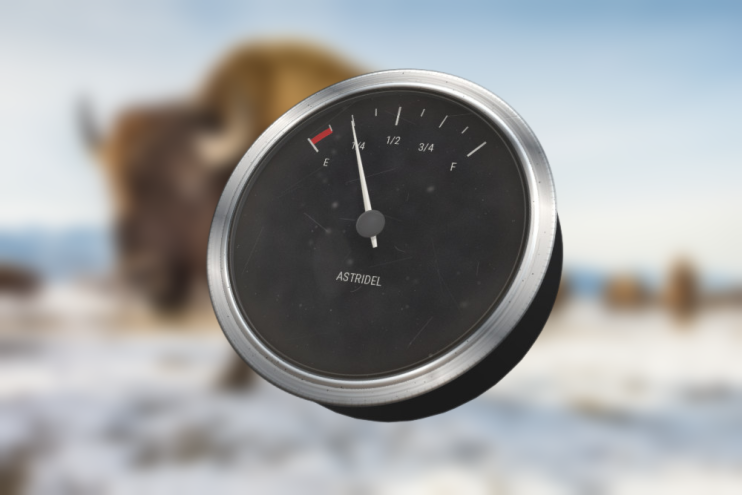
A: 0.25
